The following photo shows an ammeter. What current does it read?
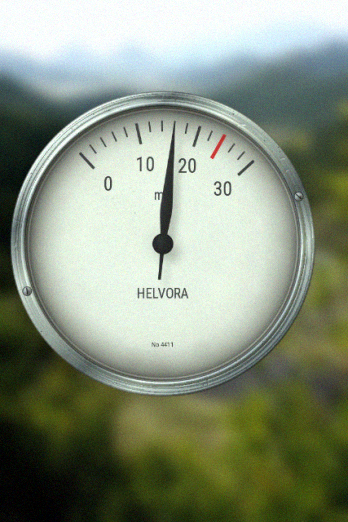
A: 16 mA
